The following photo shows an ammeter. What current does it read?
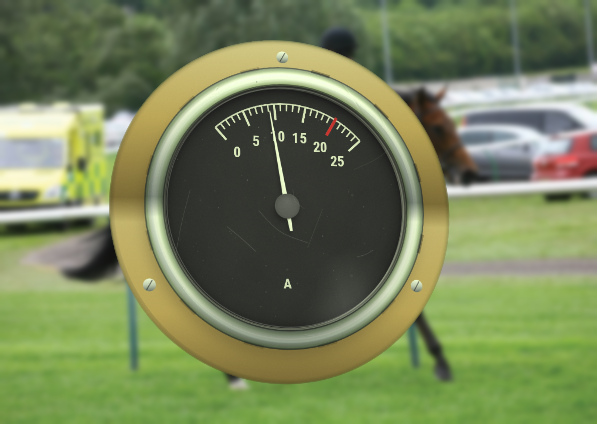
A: 9 A
